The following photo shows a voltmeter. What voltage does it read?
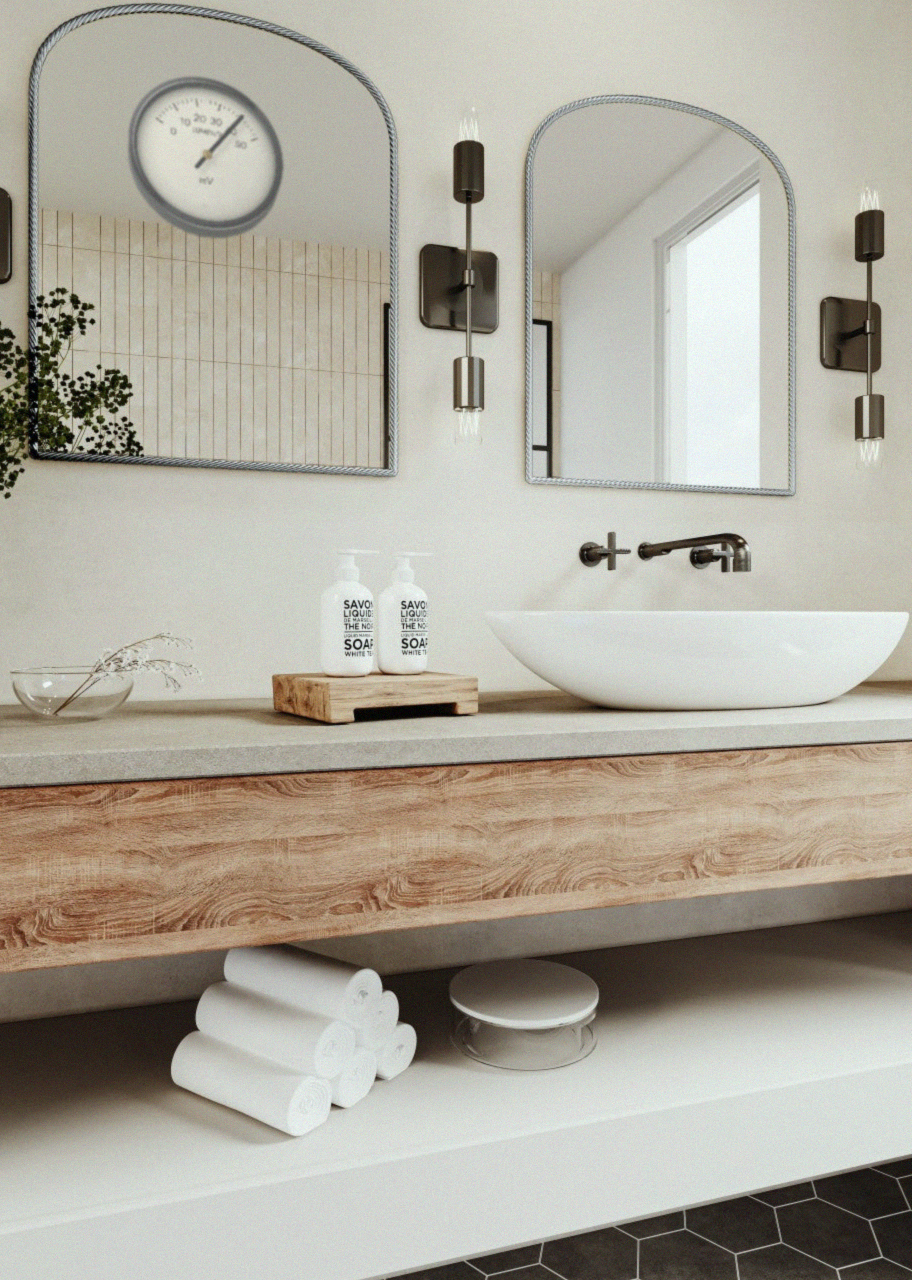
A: 40 mV
